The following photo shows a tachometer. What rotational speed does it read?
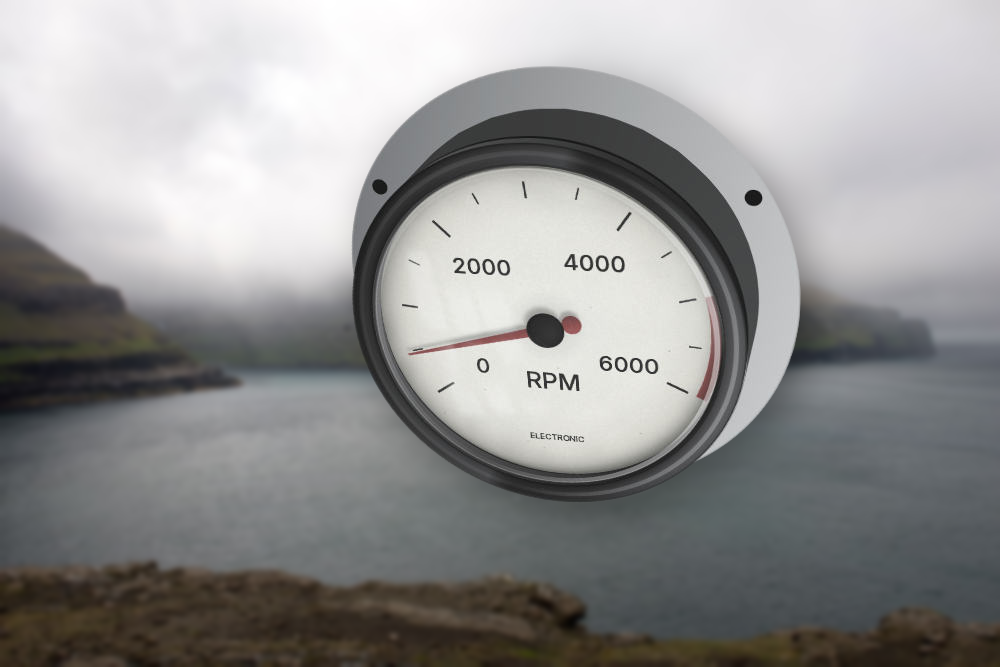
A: 500 rpm
